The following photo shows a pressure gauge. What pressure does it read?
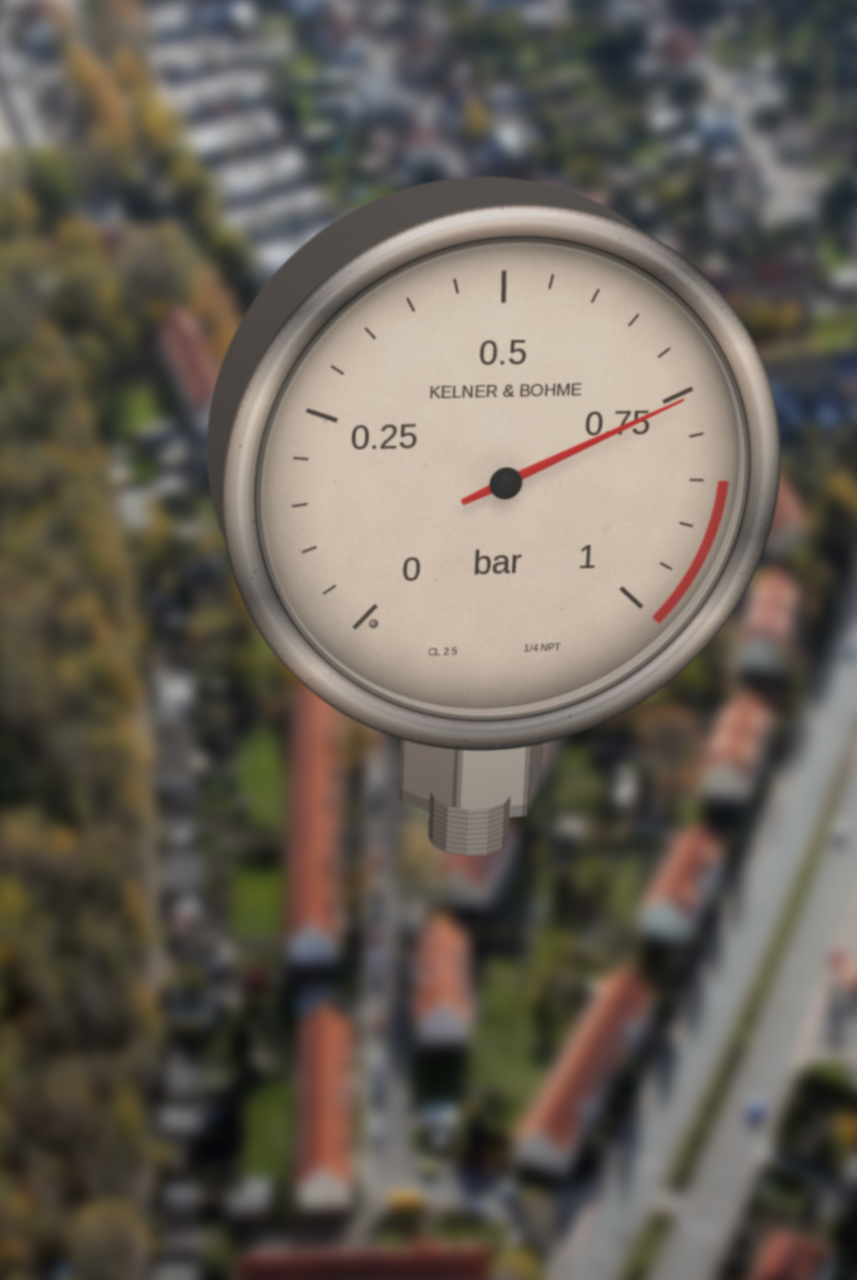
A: 0.75 bar
